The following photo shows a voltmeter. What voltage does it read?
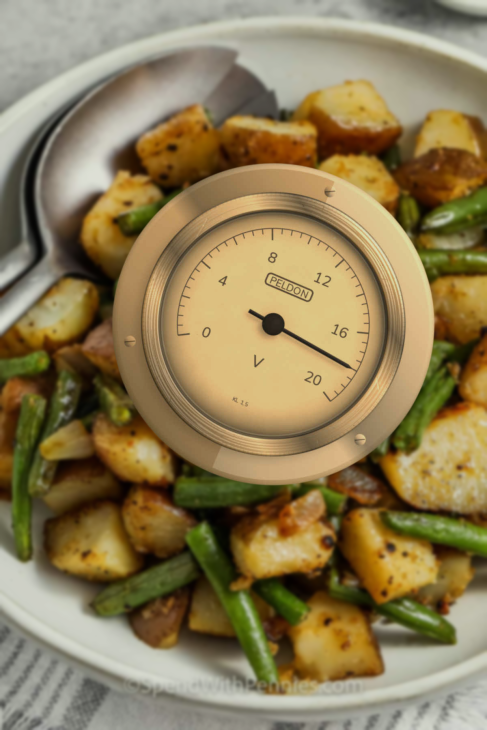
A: 18 V
